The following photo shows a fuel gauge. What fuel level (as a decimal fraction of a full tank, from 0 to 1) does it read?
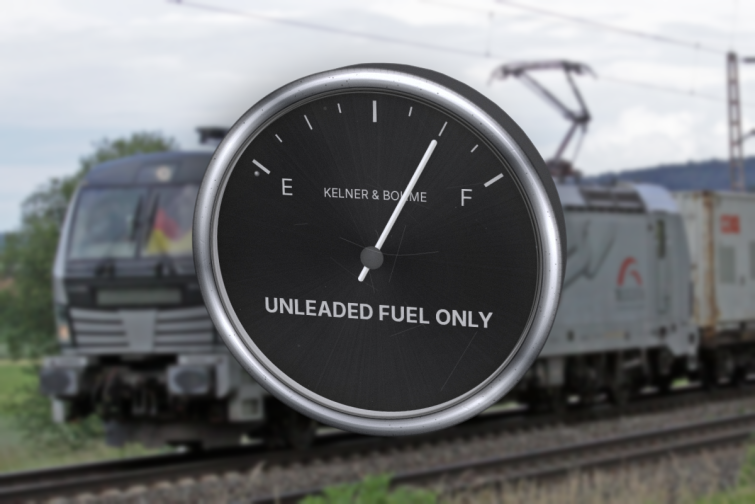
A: 0.75
